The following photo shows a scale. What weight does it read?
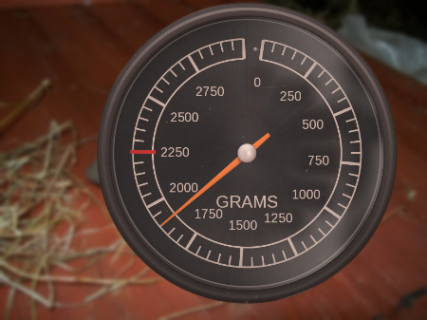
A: 1900 g
